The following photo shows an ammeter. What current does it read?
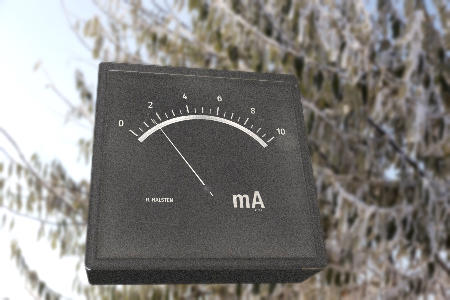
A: 1.5 mA
